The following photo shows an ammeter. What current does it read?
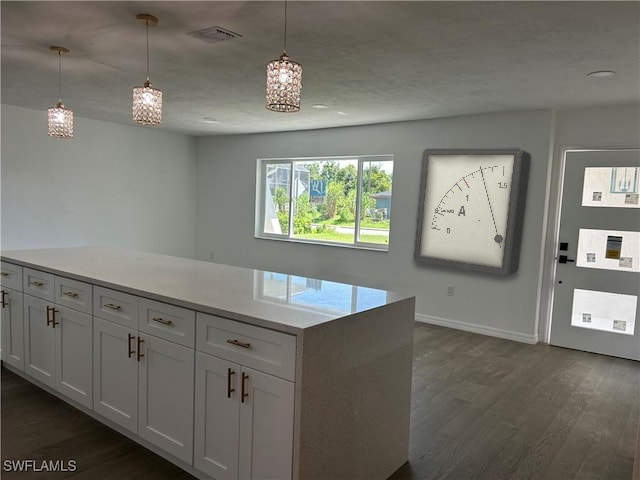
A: 1.3 A
